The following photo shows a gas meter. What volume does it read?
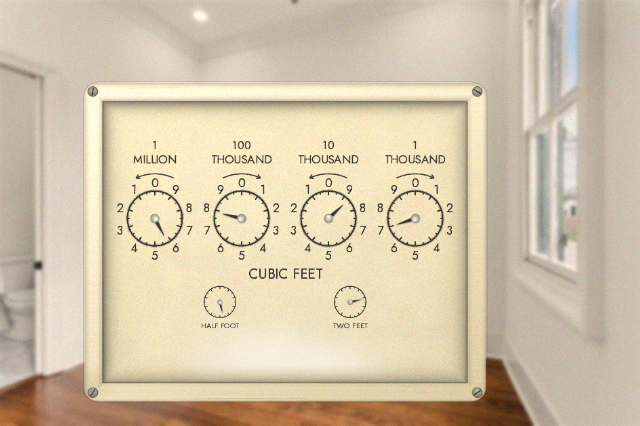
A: 578700 ft³
